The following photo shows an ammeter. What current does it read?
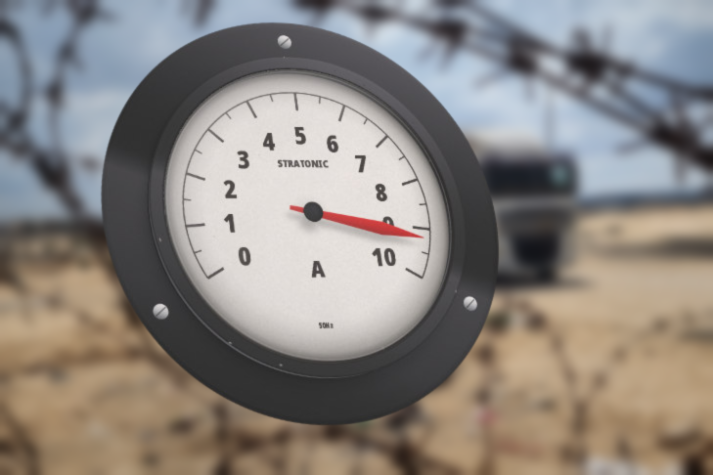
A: 9.25 A
